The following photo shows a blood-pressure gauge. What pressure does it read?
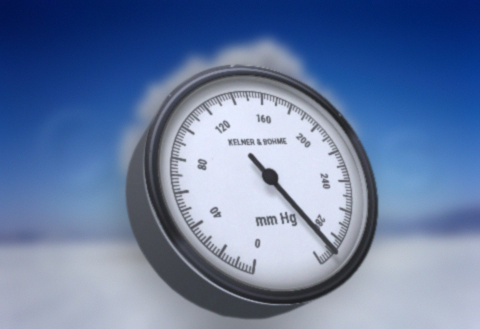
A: 290 mmHg
